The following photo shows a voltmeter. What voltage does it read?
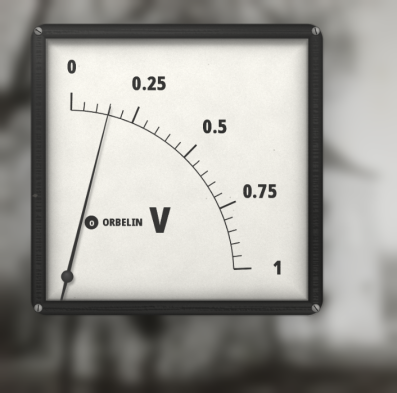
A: 0.15 V
